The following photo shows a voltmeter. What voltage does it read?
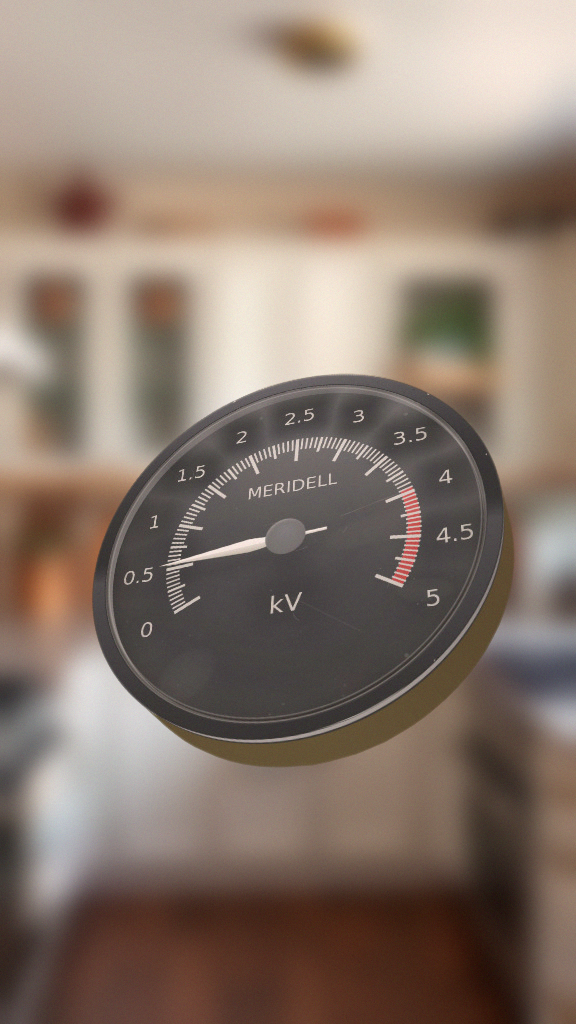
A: 0.5 kV
